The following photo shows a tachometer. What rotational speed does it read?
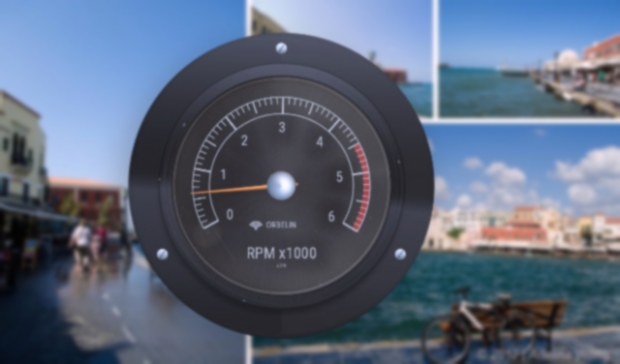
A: 600 rpm
